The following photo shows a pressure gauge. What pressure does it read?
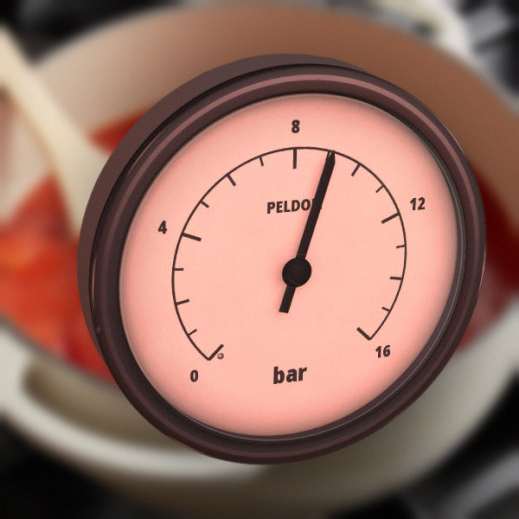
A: 9 bar
